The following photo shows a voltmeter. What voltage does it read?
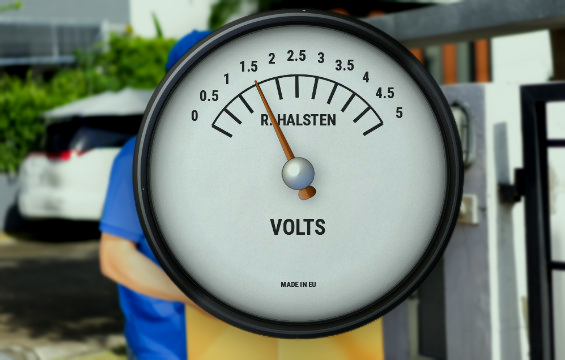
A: 1.5 V
